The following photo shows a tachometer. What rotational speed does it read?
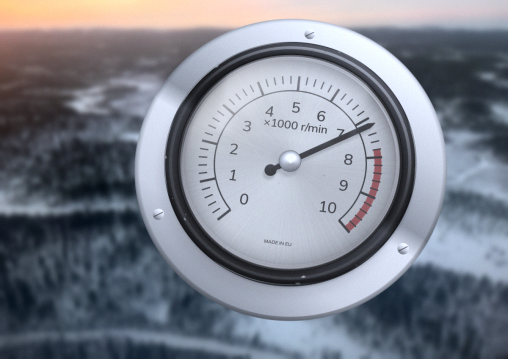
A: 7200 rpm
